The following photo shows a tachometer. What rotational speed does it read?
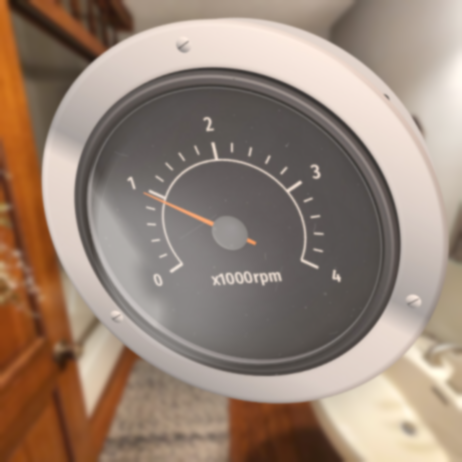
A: 1000 rpm
